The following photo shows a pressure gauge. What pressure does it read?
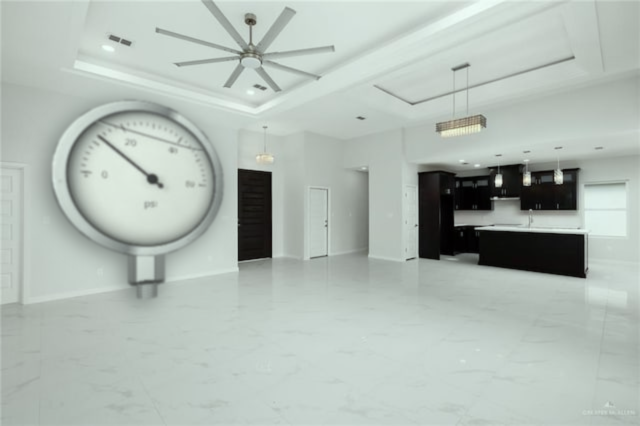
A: 12 psi
